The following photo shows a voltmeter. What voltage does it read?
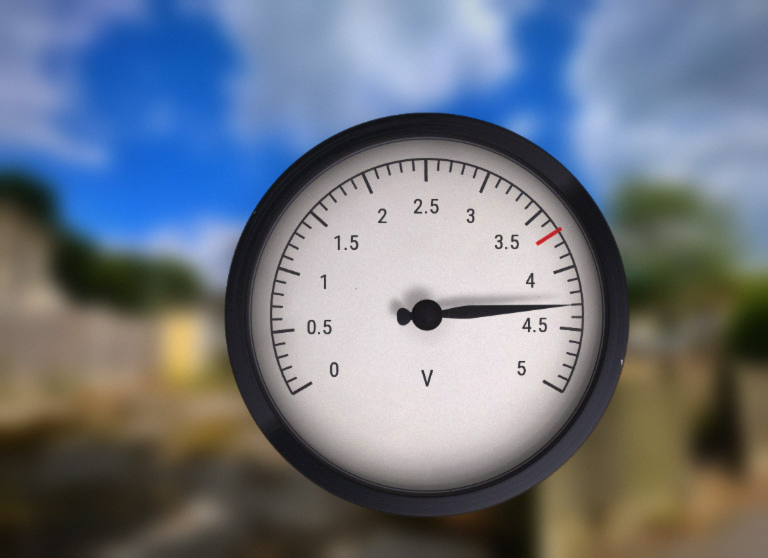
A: 4.3 V
